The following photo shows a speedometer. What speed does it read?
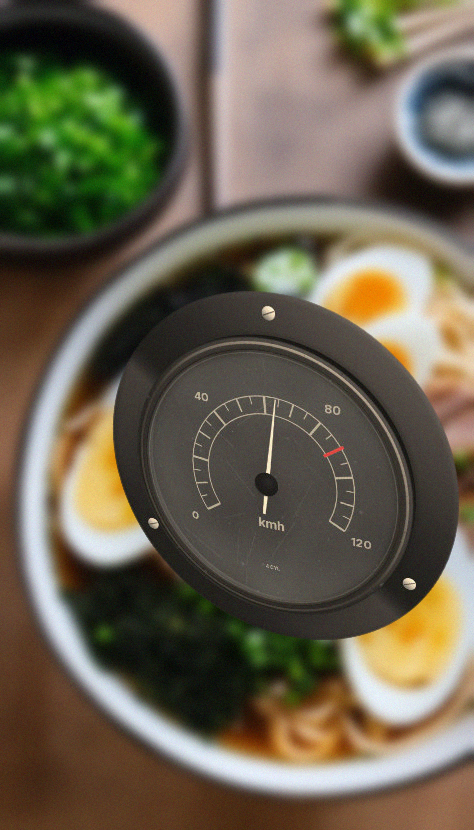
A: 65 km/h
